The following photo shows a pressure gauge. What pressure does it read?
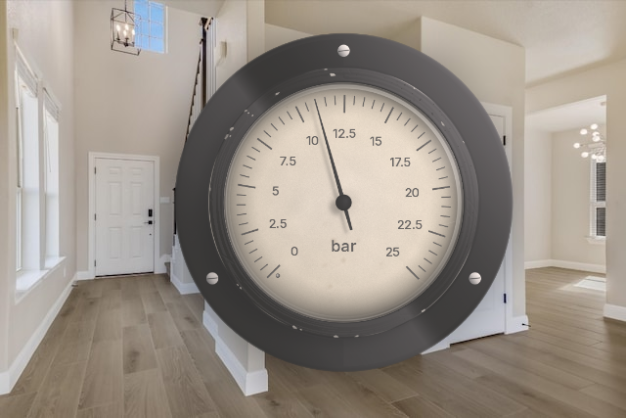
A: 11 bar
